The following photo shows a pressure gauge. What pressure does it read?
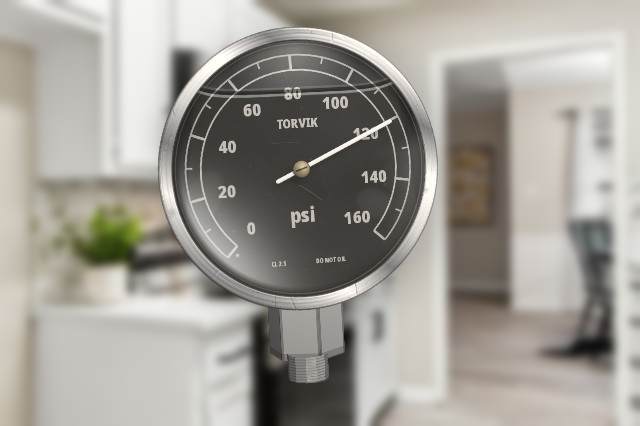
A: 120 psi
